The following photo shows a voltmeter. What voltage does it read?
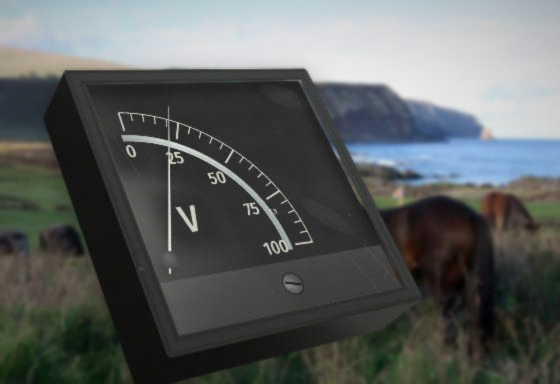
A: 20 V
